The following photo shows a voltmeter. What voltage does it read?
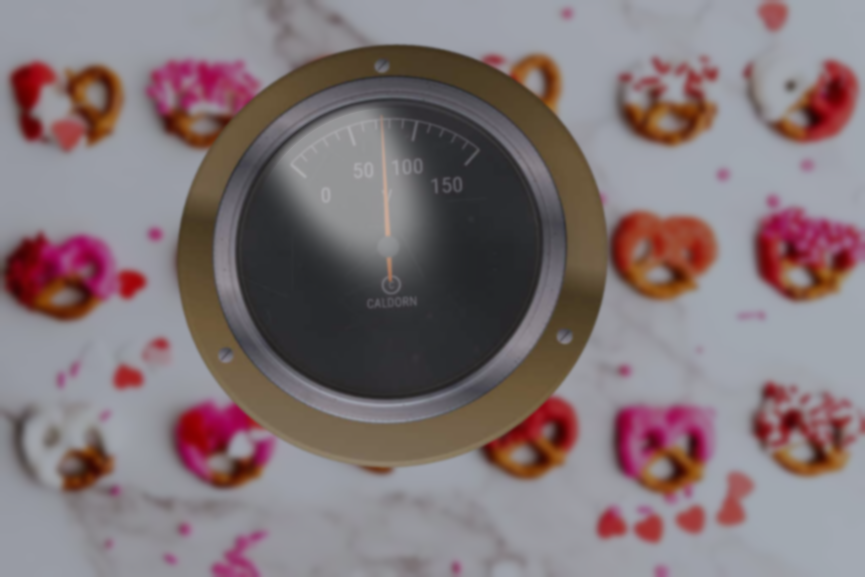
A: 75 V
